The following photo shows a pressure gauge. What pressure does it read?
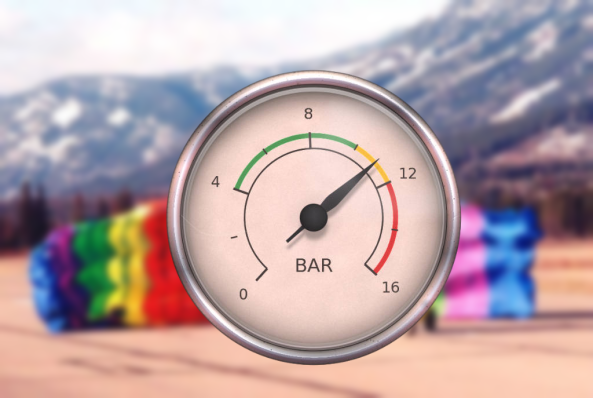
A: 11 bar
